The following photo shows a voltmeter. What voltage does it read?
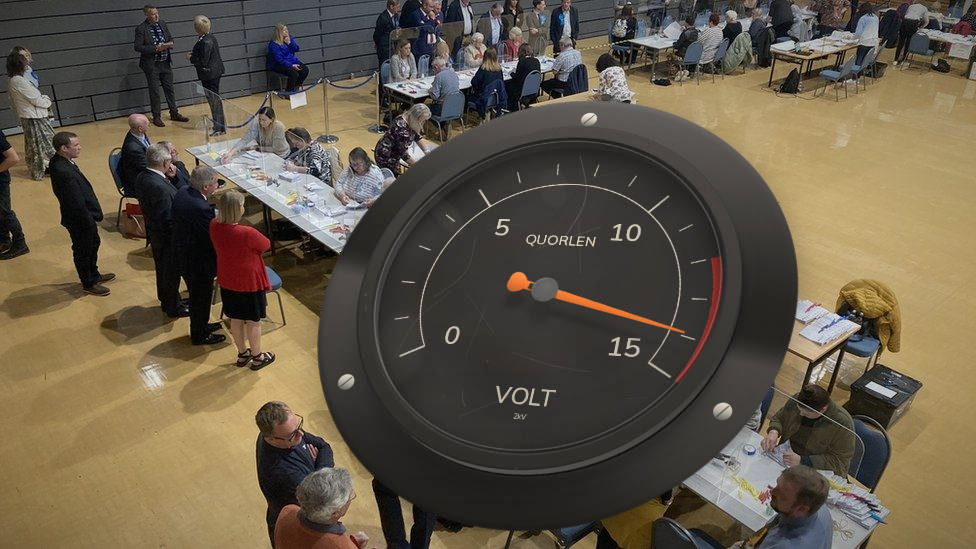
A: 14 V
